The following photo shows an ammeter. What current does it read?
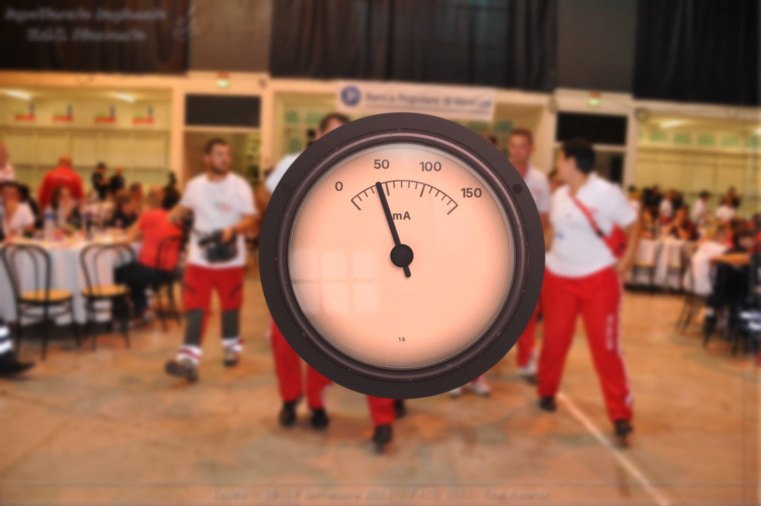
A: 40 mA
